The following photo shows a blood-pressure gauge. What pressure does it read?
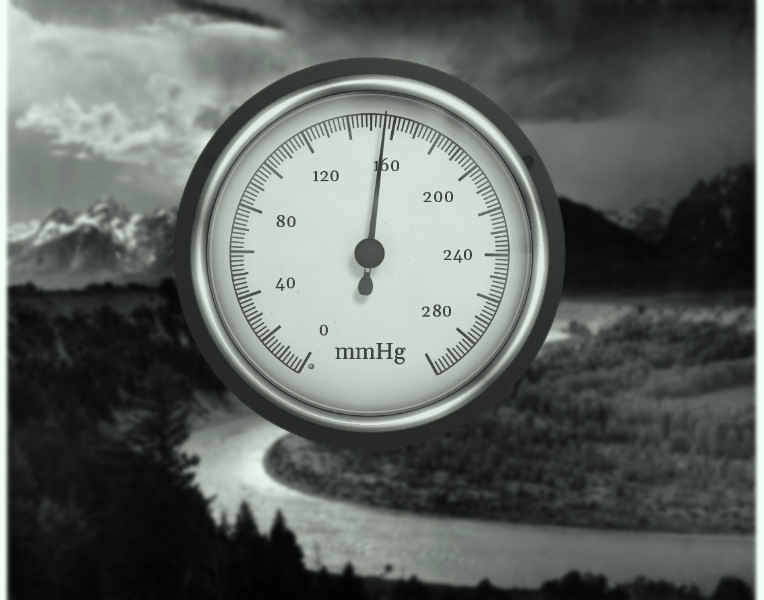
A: 156 mmHg
